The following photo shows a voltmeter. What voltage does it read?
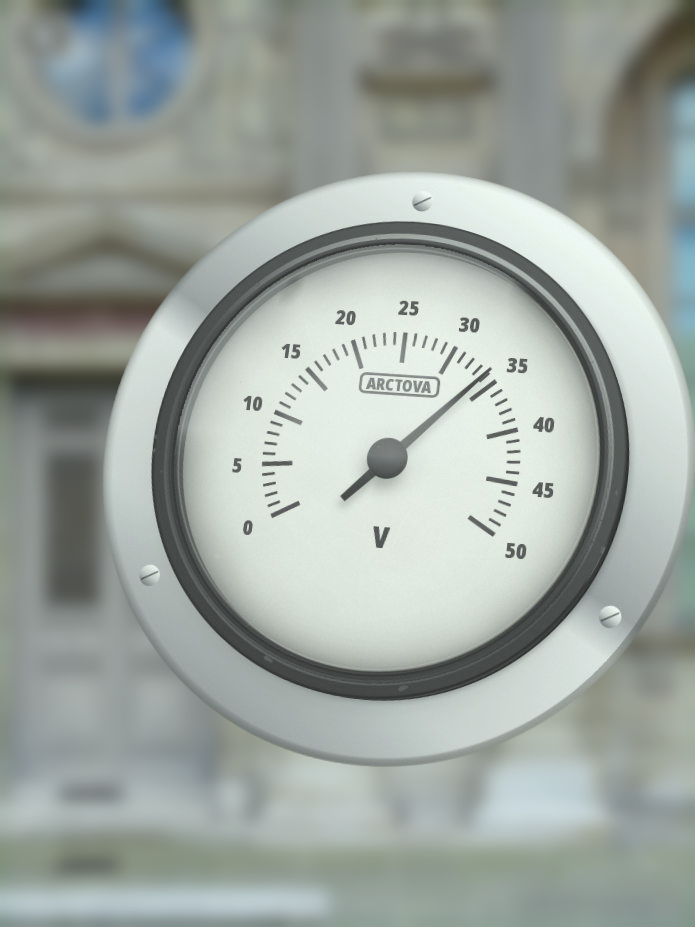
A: 34 V
